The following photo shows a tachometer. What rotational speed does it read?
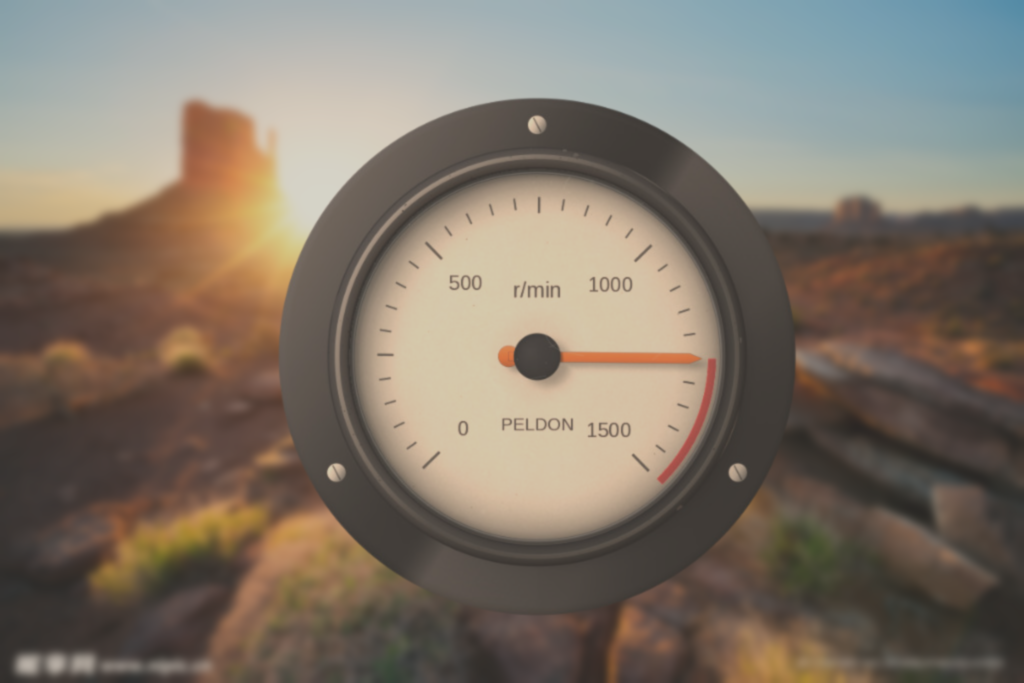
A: 1250 rpm
